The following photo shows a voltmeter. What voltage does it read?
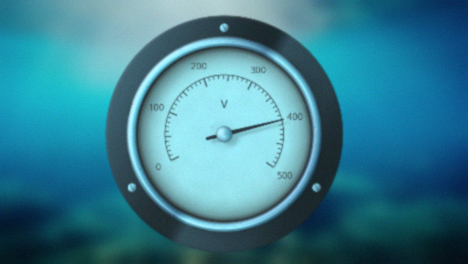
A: 400 V
